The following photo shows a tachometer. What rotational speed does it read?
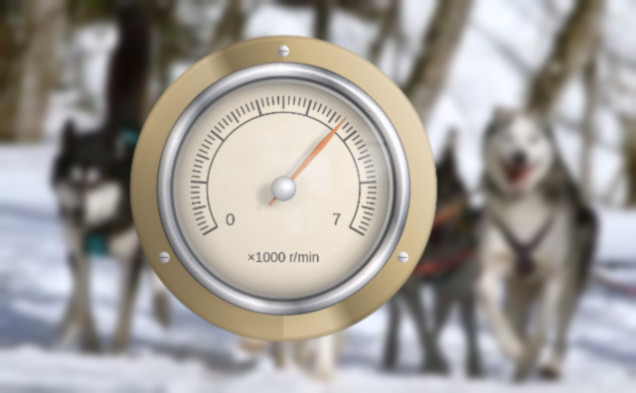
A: 4700 rpm
